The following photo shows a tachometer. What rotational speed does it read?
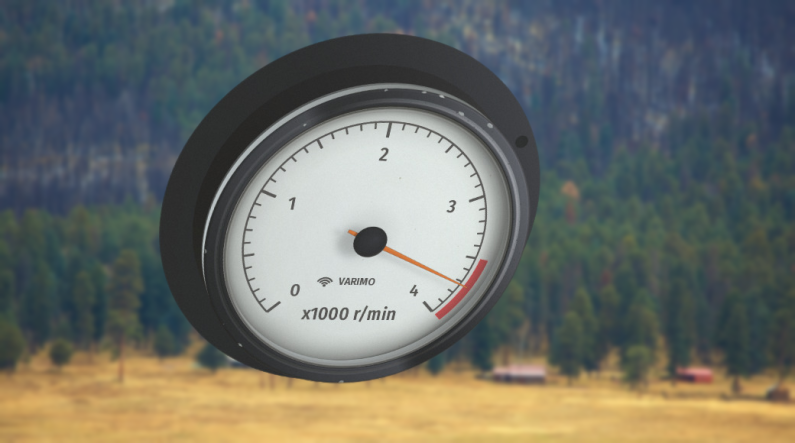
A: 3700 rpm
